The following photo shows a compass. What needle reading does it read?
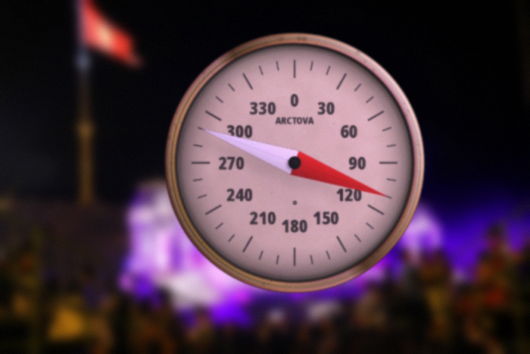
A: 110 °
